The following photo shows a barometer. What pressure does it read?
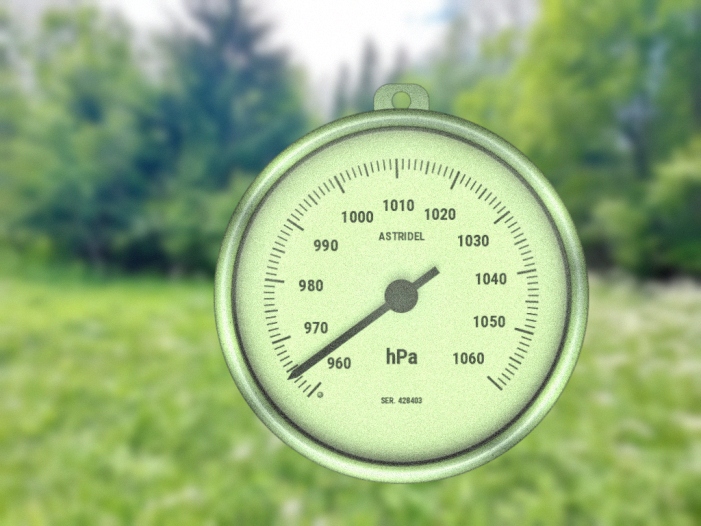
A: 964 hPa
